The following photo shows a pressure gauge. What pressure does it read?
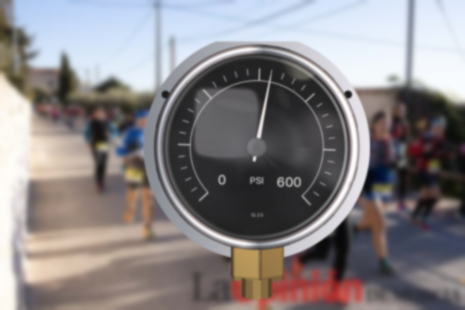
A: 320 psi
